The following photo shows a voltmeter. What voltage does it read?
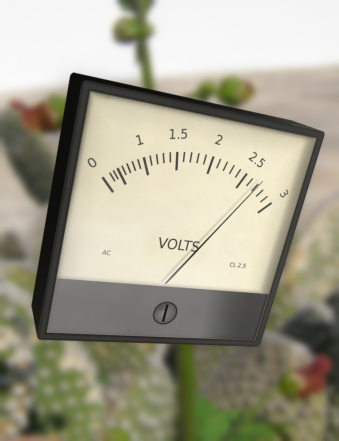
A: 2.7 V
